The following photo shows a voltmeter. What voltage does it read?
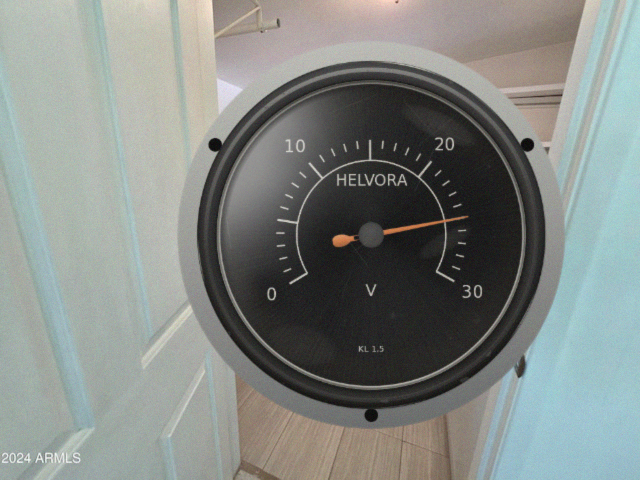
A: 25 V
